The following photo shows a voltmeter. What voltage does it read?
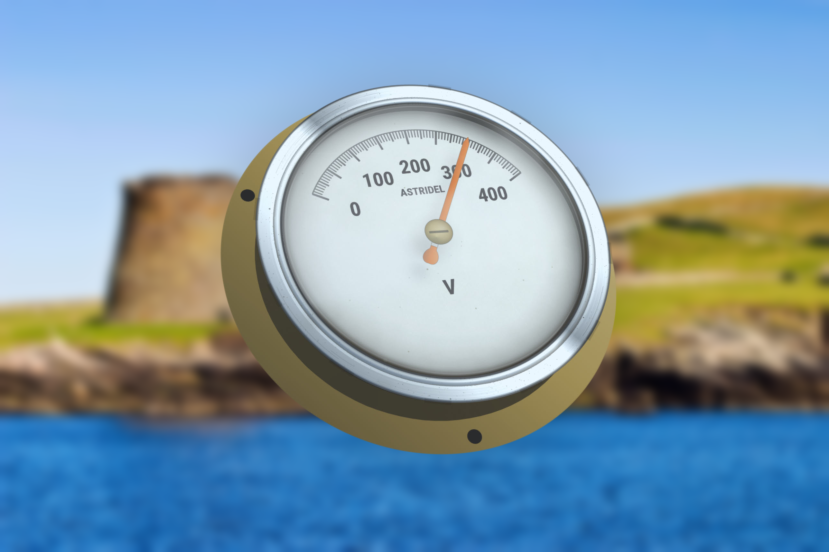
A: 300 V
